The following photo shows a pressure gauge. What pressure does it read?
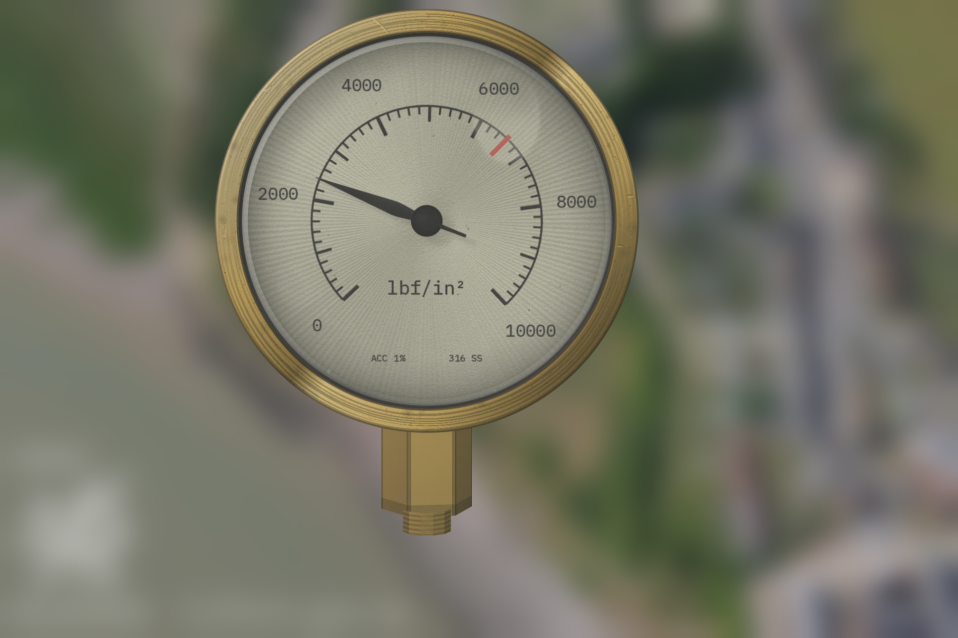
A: 2400 psi
